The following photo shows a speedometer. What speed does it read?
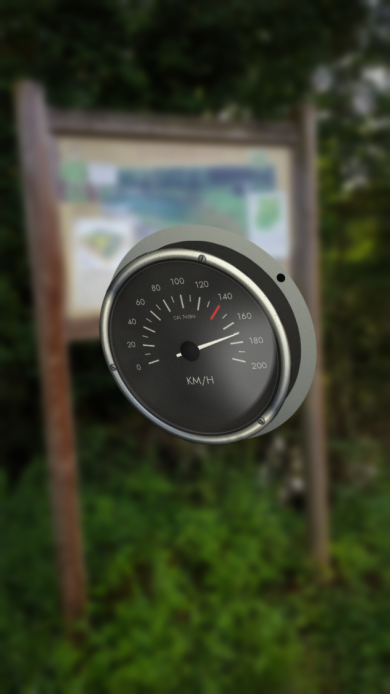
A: 170 km/h
